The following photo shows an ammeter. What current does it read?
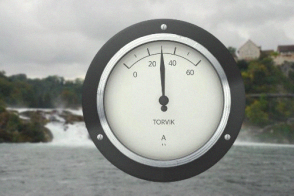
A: 30 A
